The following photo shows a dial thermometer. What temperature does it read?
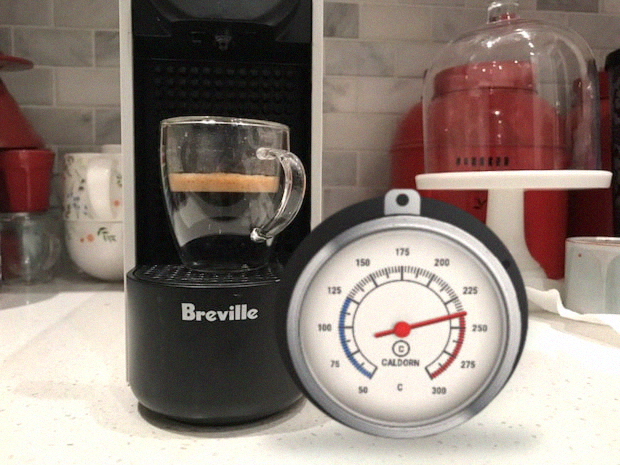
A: 237.5 °C
